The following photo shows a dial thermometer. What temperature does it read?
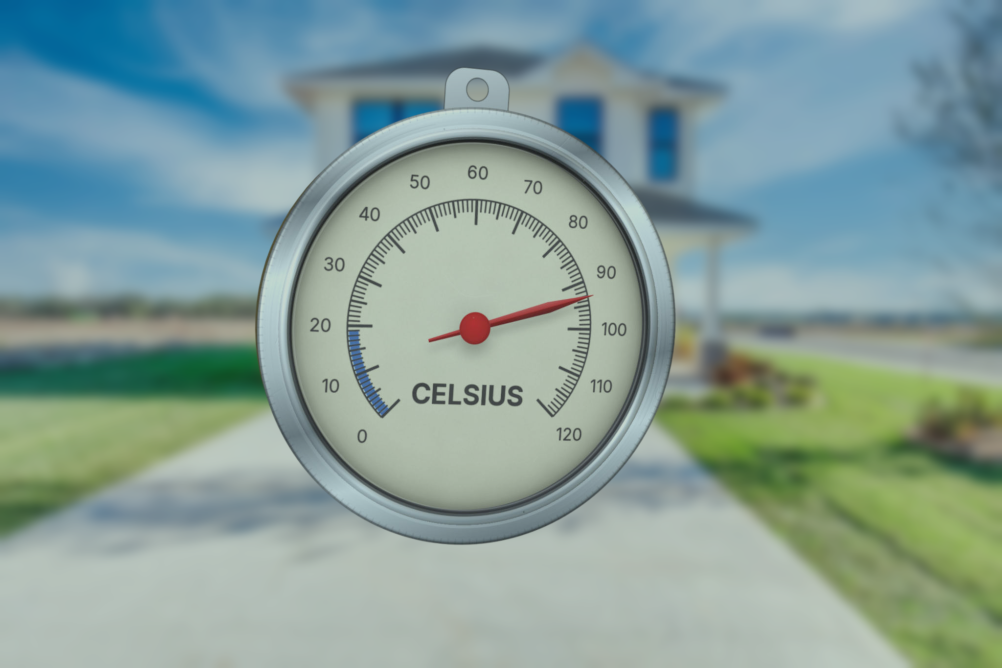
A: 93 °C
